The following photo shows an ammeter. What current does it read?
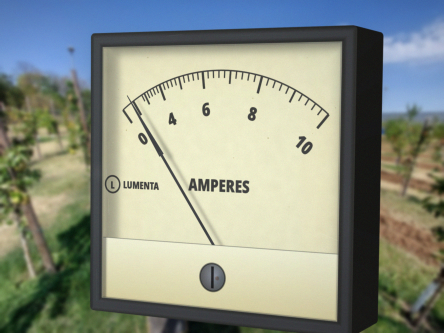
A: 2 A
